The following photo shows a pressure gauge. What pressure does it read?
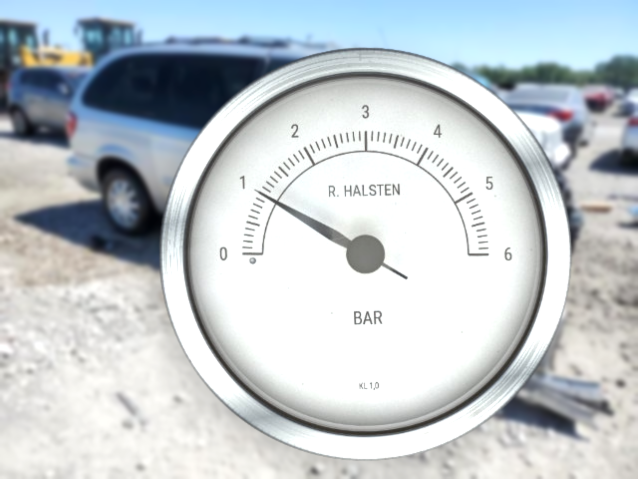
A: 1 bar
